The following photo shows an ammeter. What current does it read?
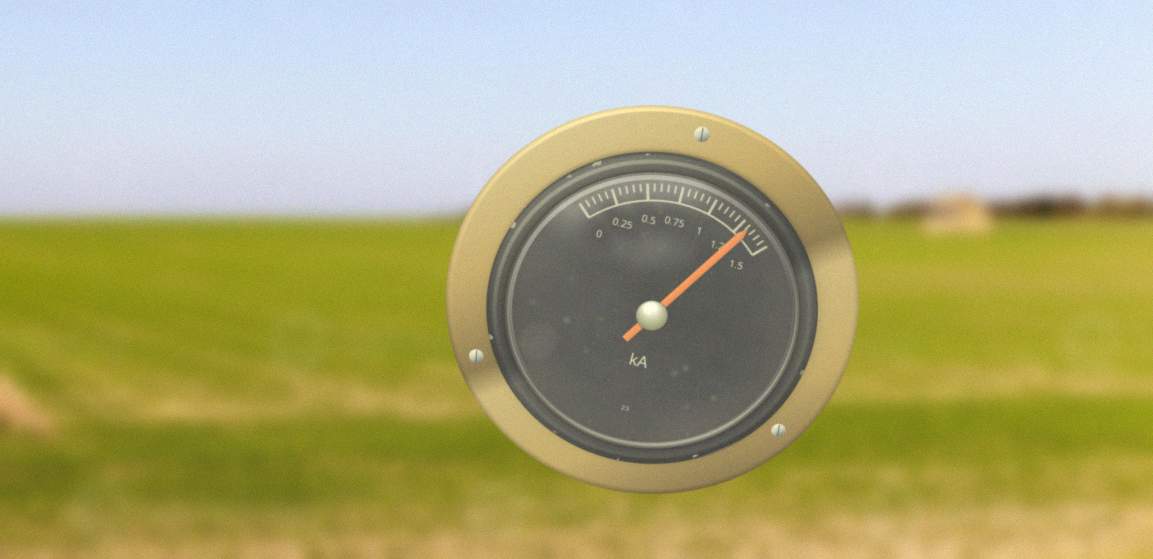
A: 1.3 kA
